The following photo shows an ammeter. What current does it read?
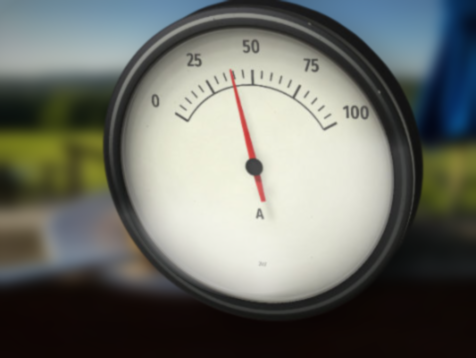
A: 40 A
